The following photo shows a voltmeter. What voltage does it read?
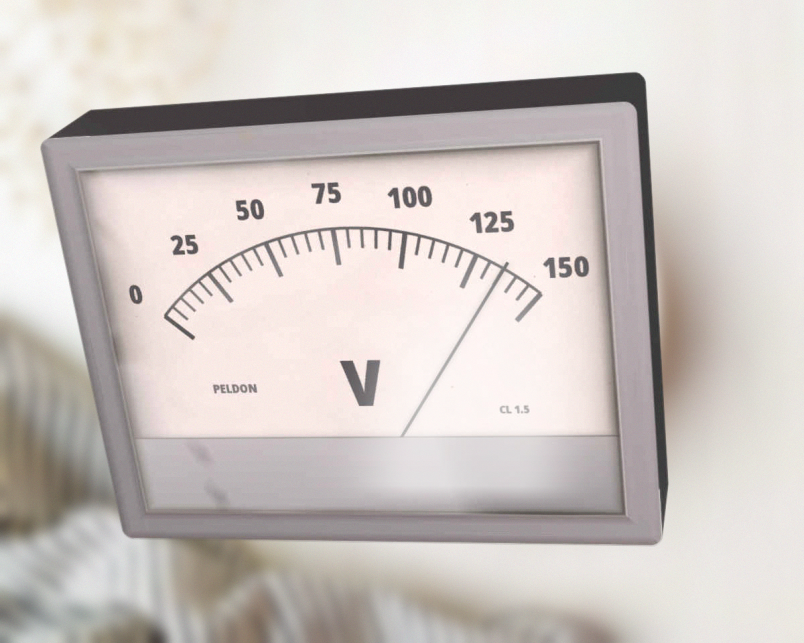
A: 135 V
